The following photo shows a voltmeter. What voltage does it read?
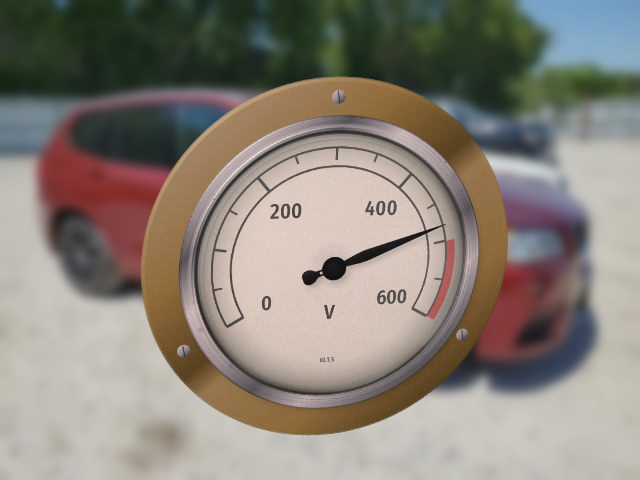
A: 475 V
